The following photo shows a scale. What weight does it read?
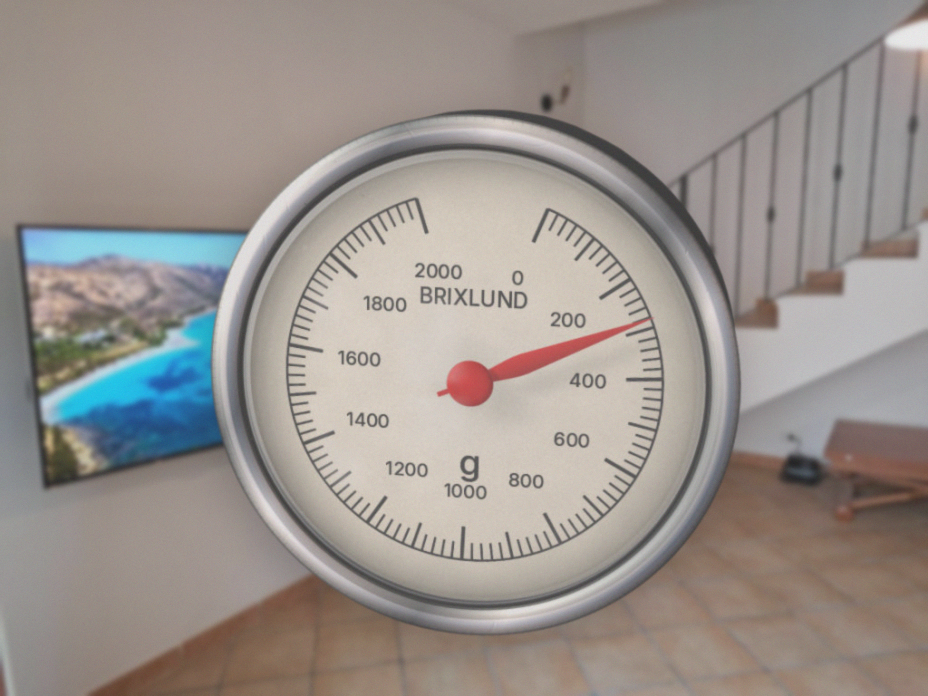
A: 280 g
